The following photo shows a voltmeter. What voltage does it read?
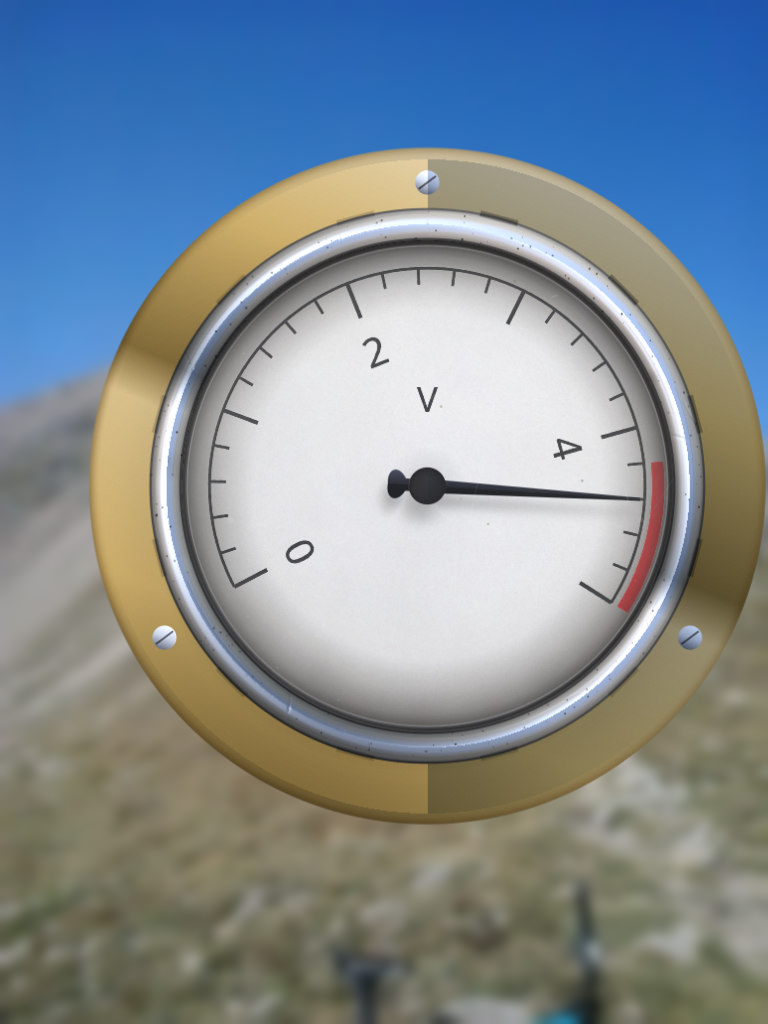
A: 4.4 V
